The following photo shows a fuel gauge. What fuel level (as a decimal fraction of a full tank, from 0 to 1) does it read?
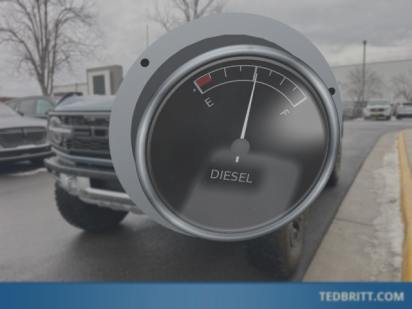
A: 0.5
